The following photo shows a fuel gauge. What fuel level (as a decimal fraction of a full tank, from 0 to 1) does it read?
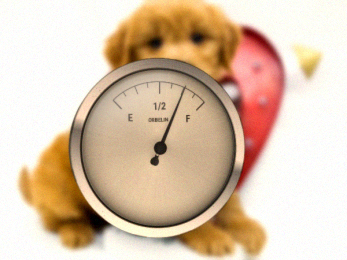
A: 0.75
